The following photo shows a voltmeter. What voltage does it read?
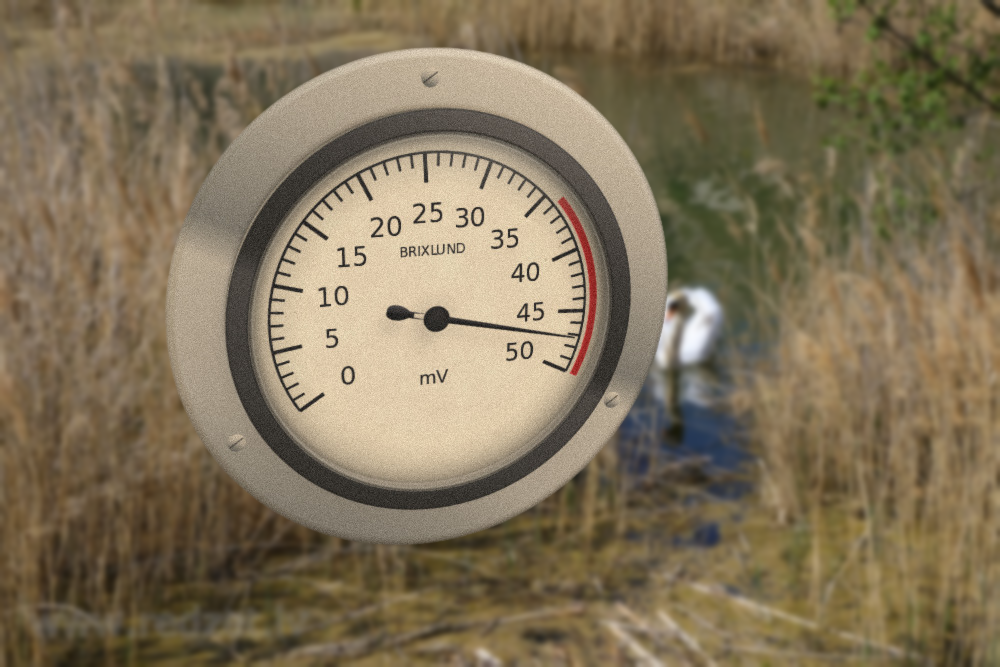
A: 47 mV
